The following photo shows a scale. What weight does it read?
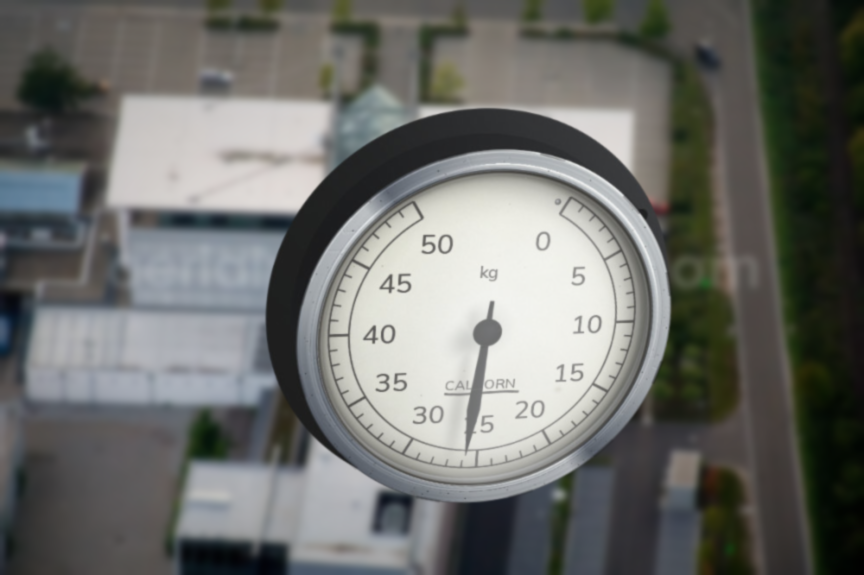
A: 26 kg
